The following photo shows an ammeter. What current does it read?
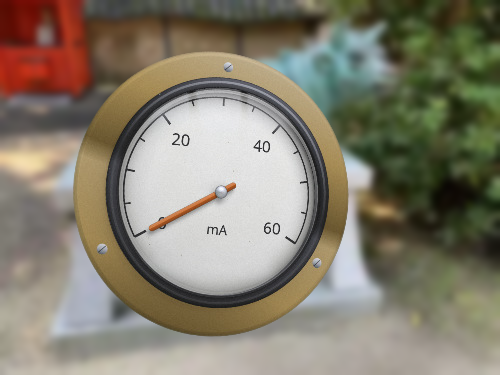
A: 0 mA
